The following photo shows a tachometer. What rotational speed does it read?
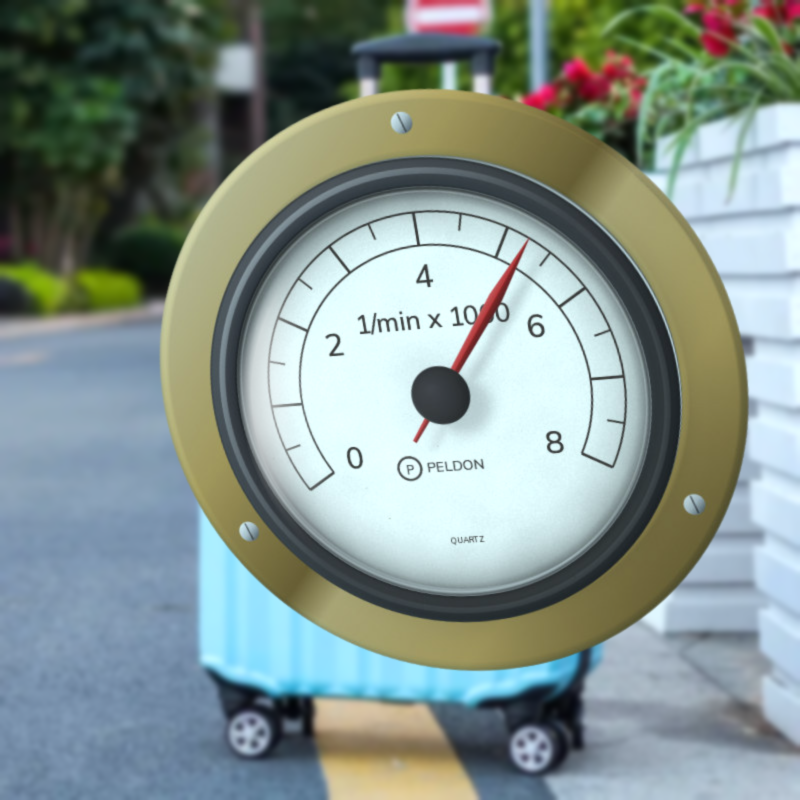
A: 5250 rpm
